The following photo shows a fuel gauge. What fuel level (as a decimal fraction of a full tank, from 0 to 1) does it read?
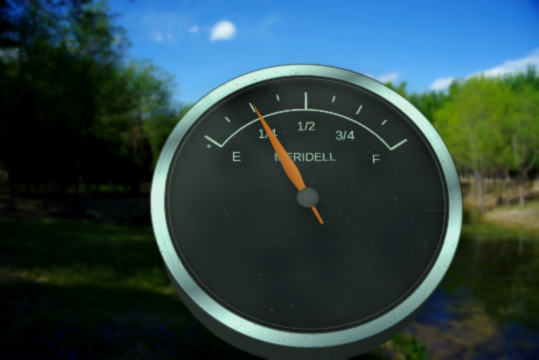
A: 0.25
